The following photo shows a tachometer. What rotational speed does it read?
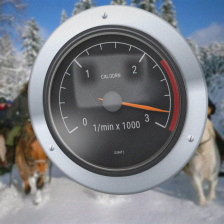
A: 2800 rpm
